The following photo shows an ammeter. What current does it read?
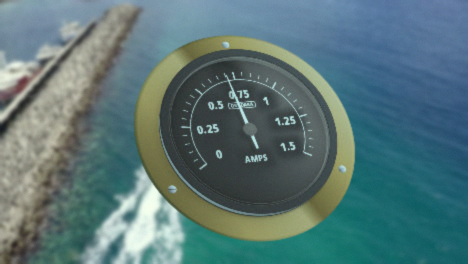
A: 0.7 A
